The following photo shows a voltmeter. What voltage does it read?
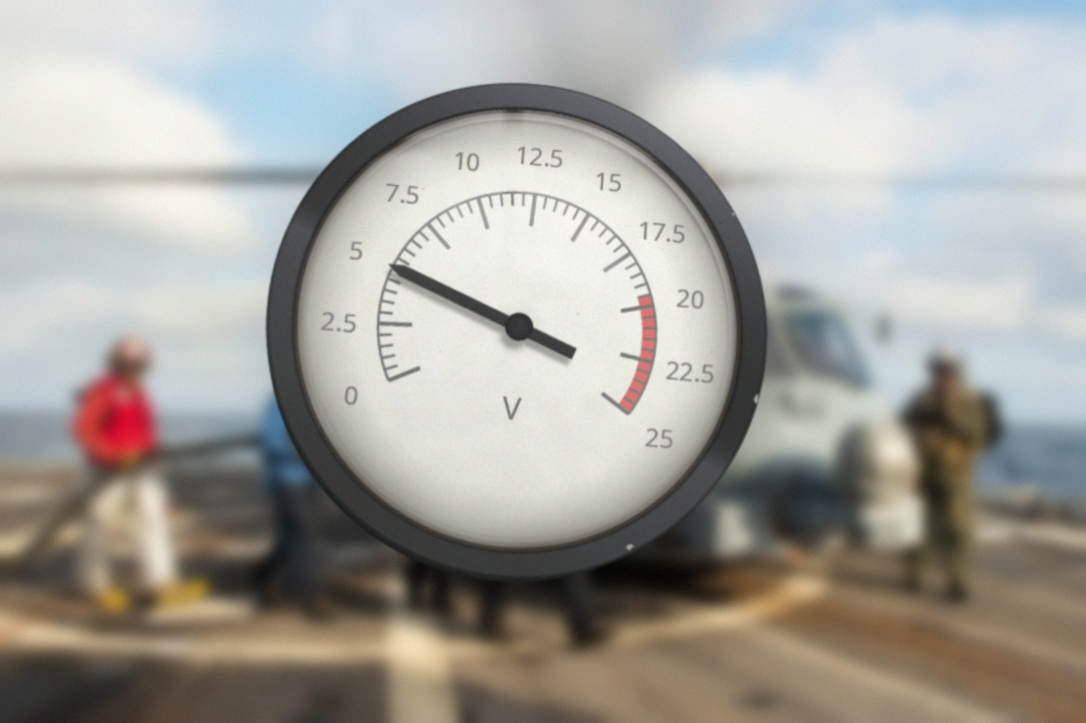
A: 5 V
